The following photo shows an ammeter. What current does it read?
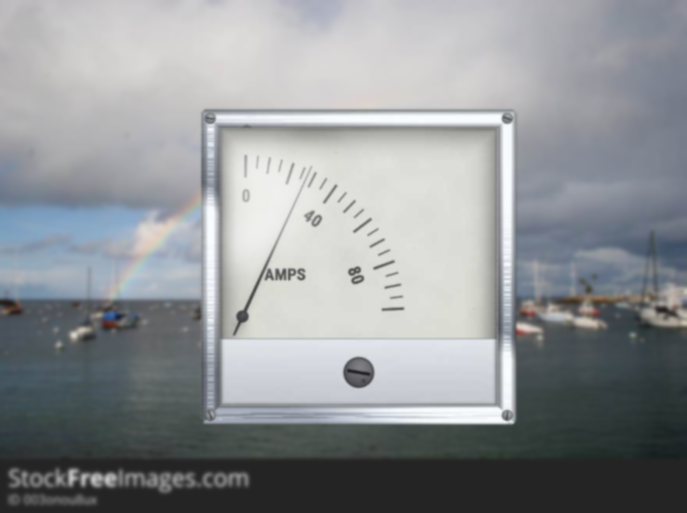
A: 27.5 A
